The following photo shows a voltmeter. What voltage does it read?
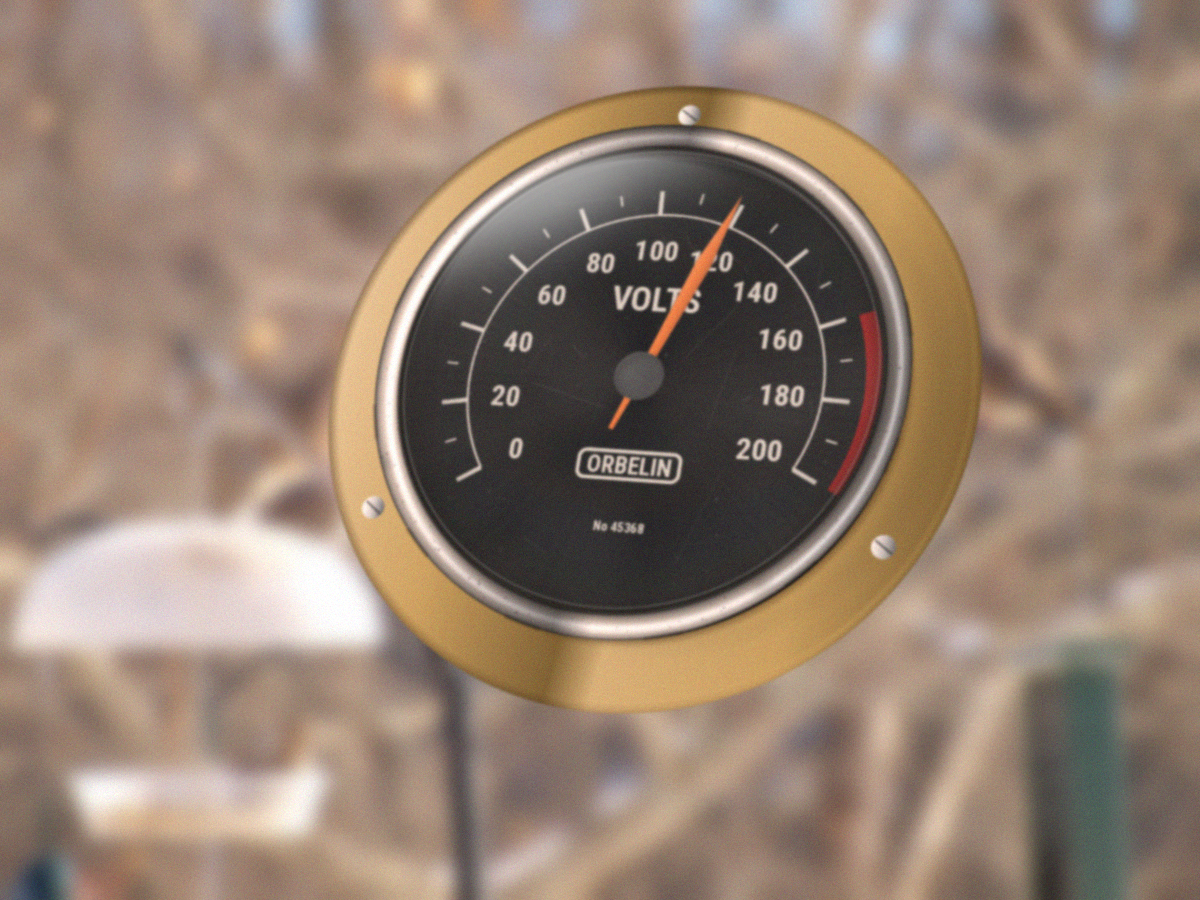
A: 120 V
